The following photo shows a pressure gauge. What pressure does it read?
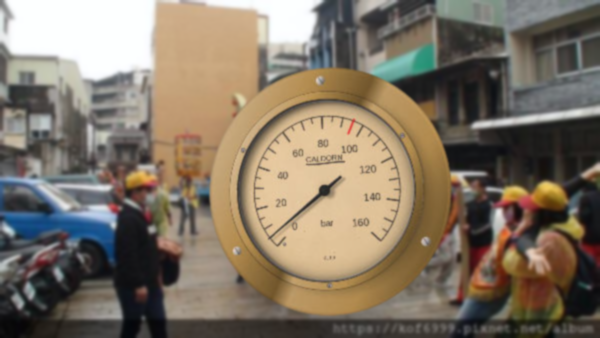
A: 5 bar
